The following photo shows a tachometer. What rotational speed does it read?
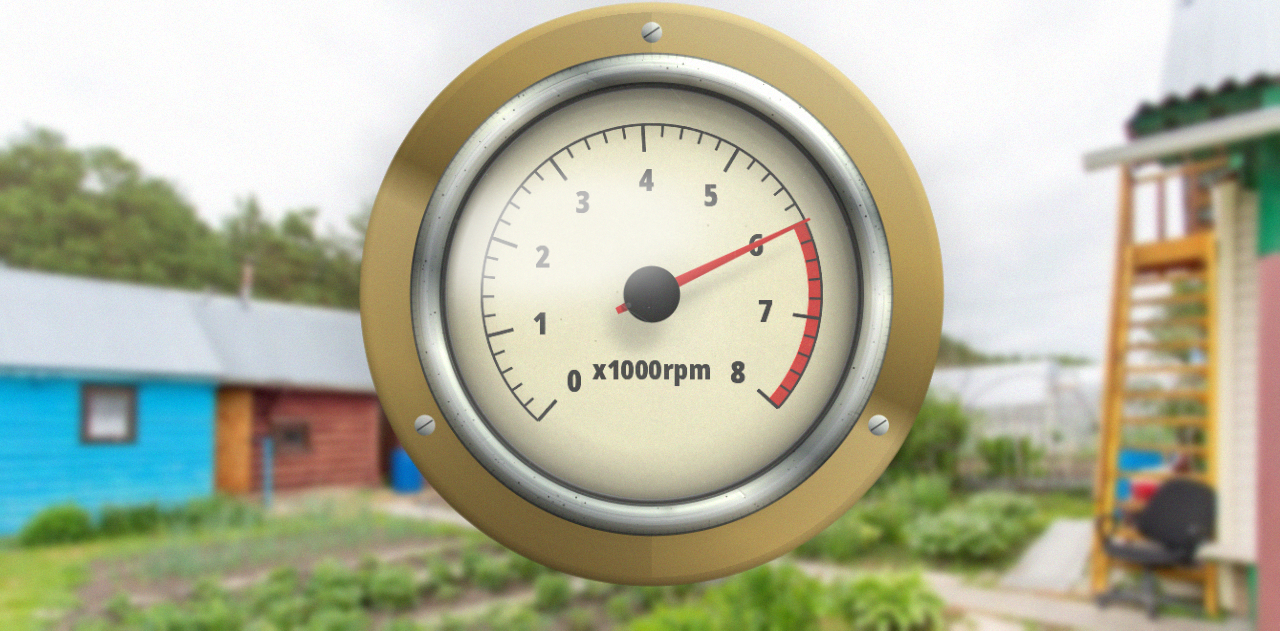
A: 6000 rpm
